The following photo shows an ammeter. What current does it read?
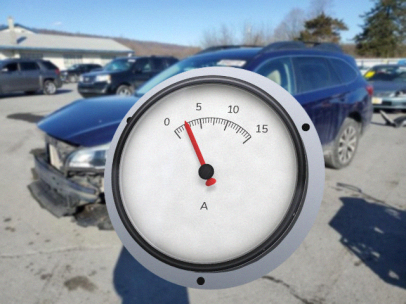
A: 2.5 A
